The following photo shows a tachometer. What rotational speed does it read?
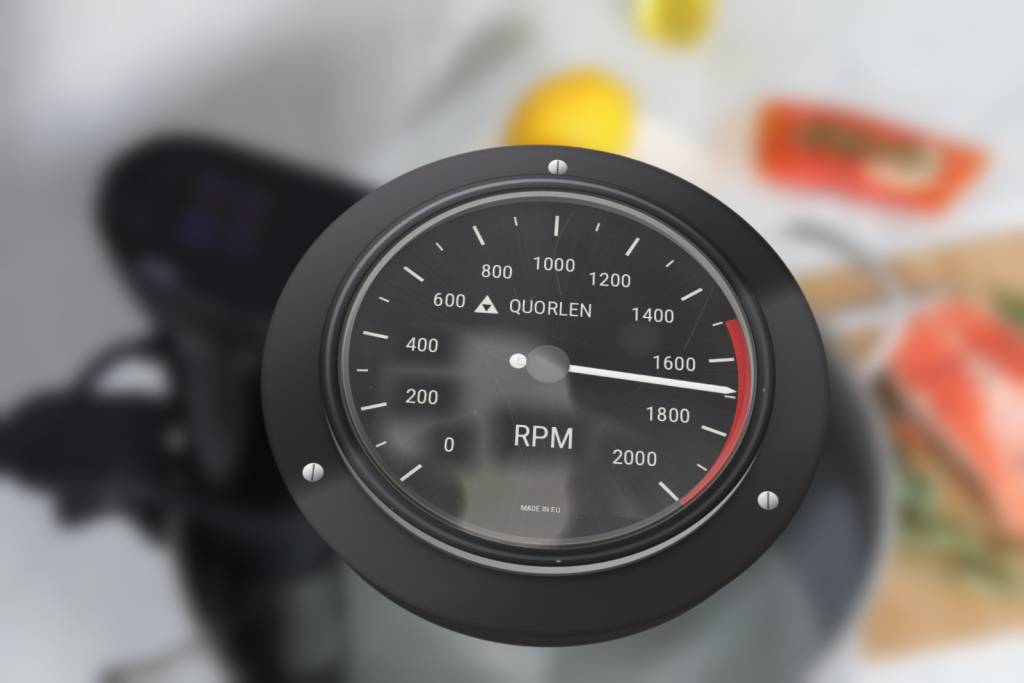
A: 1700 rpm
